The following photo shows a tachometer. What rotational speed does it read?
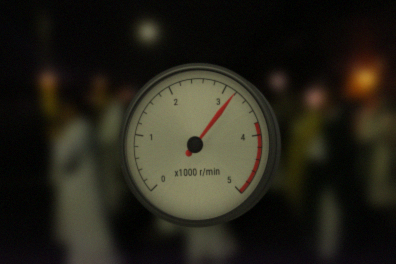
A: 3200 rpm
